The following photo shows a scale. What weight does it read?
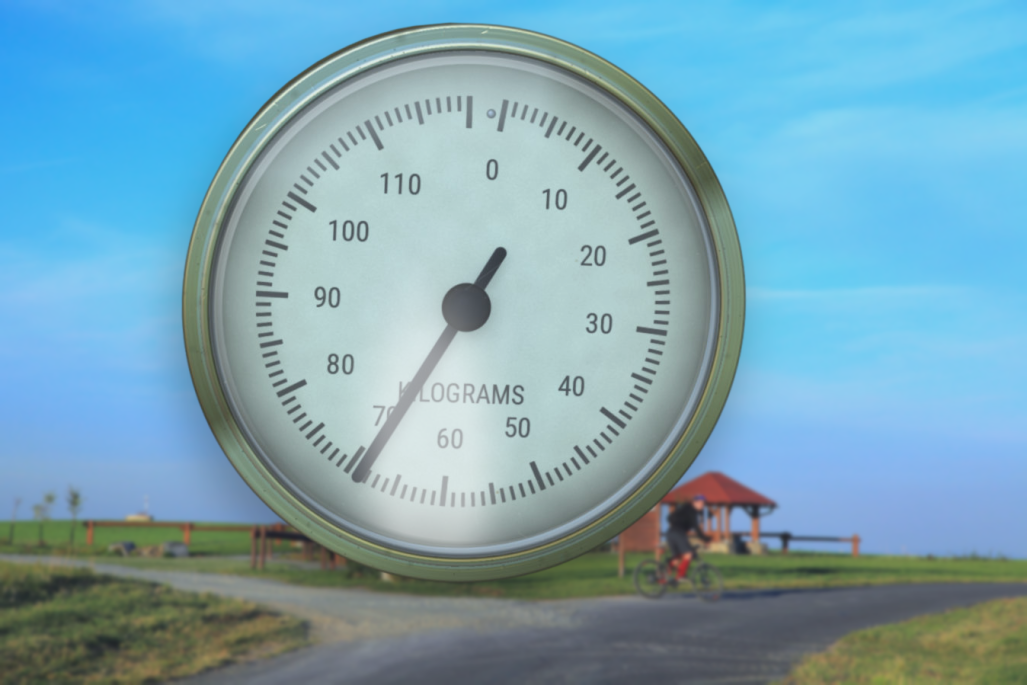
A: 69 kg
